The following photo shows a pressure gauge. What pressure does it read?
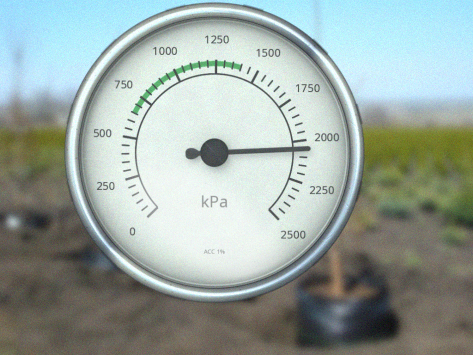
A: 2050 kPa
